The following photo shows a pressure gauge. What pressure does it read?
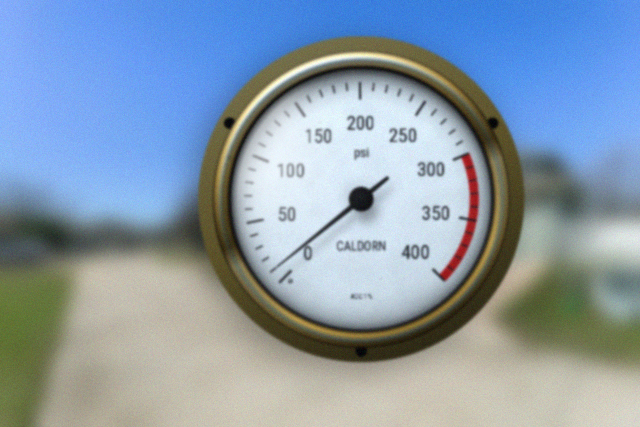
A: 10 psi
